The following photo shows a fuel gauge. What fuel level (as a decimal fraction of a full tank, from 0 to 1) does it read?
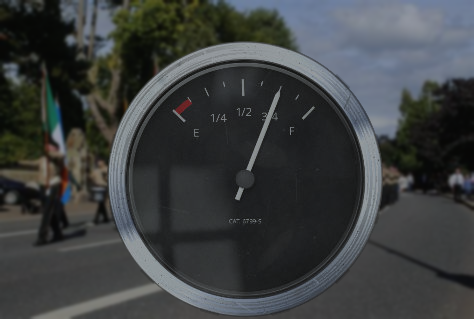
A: 0.75
